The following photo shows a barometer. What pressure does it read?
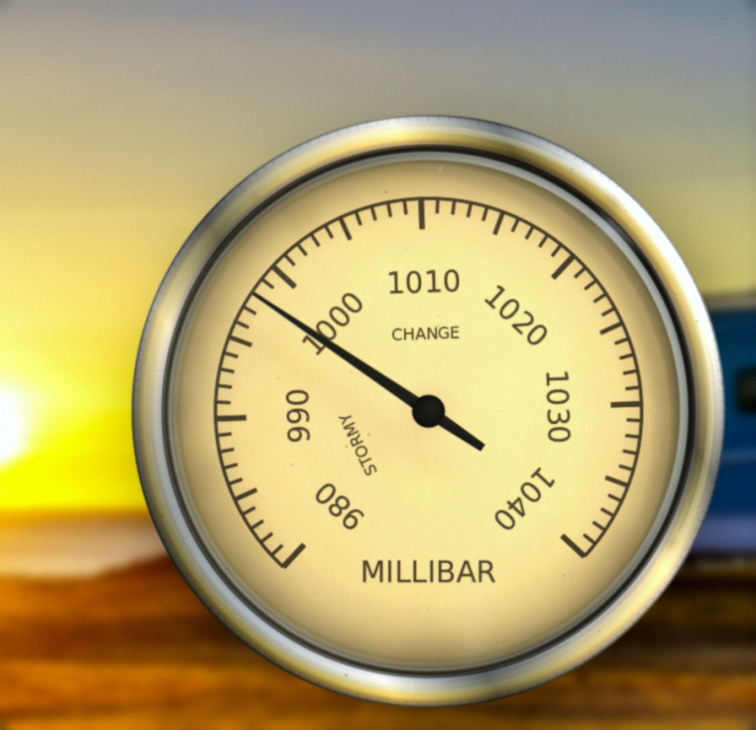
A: 998 mbar
